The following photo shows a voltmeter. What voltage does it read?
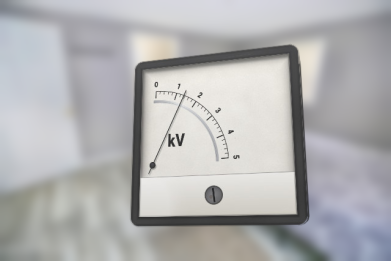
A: 1.4 kV
